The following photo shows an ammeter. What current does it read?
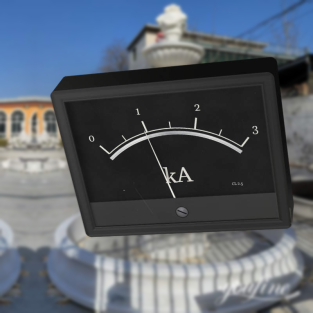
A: 1 kA
